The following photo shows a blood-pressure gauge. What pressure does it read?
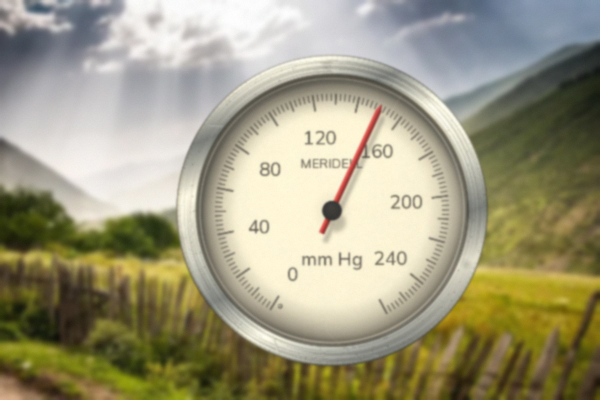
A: 150 mmHg
